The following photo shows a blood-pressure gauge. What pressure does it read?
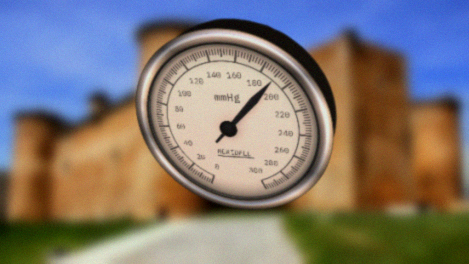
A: 190 mmHg
